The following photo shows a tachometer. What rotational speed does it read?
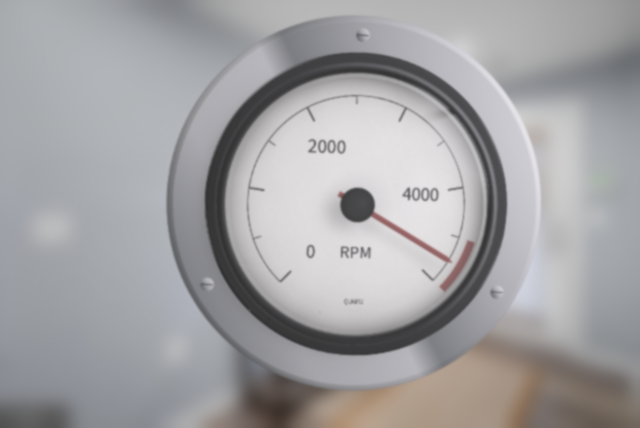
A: 4750 rpm
